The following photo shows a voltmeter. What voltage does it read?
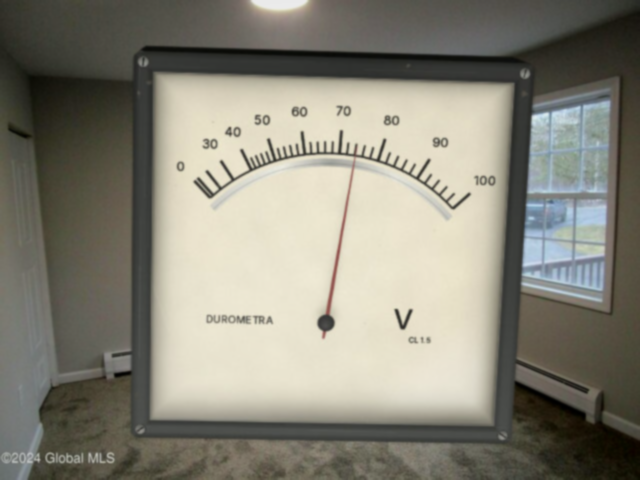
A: 74 V
